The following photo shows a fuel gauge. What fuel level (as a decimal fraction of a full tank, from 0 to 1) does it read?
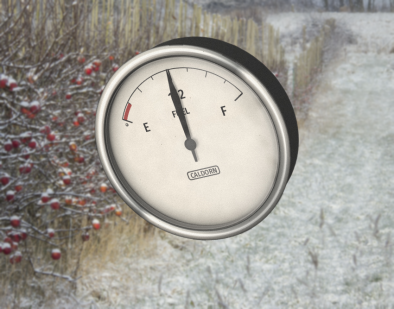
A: 0.5
